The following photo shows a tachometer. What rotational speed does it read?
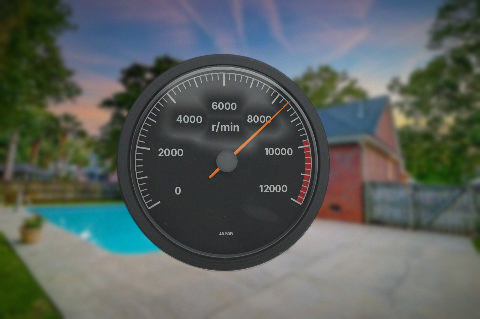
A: 8400 rpm
